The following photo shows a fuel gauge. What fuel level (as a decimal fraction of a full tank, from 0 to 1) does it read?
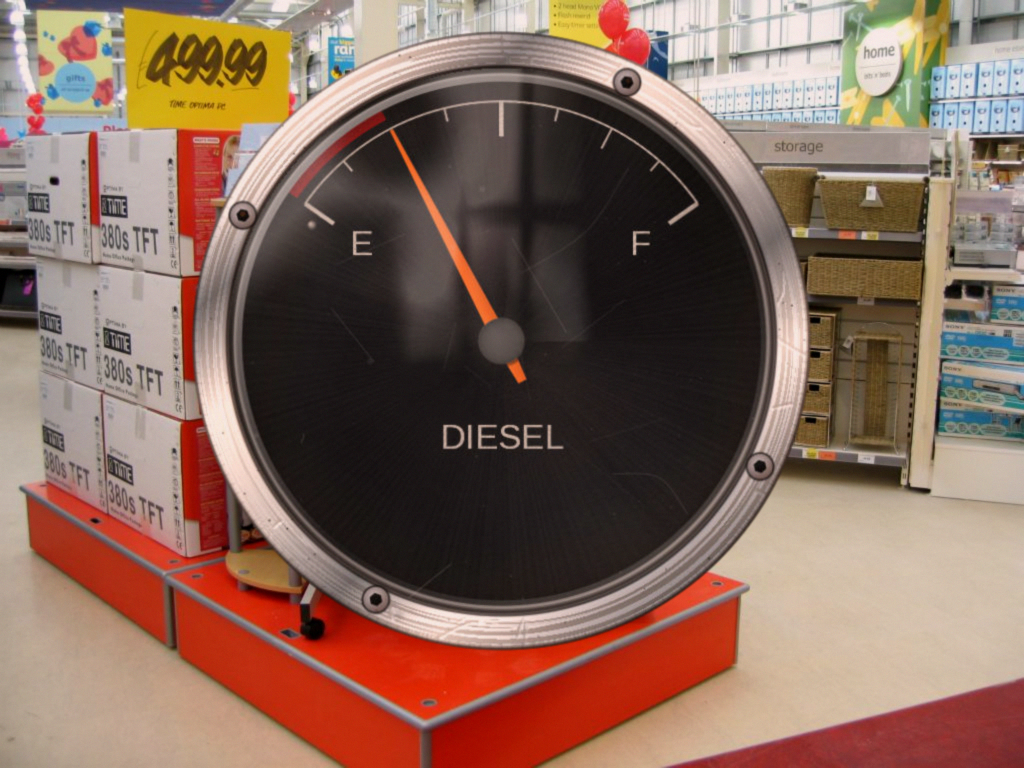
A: 0.25
